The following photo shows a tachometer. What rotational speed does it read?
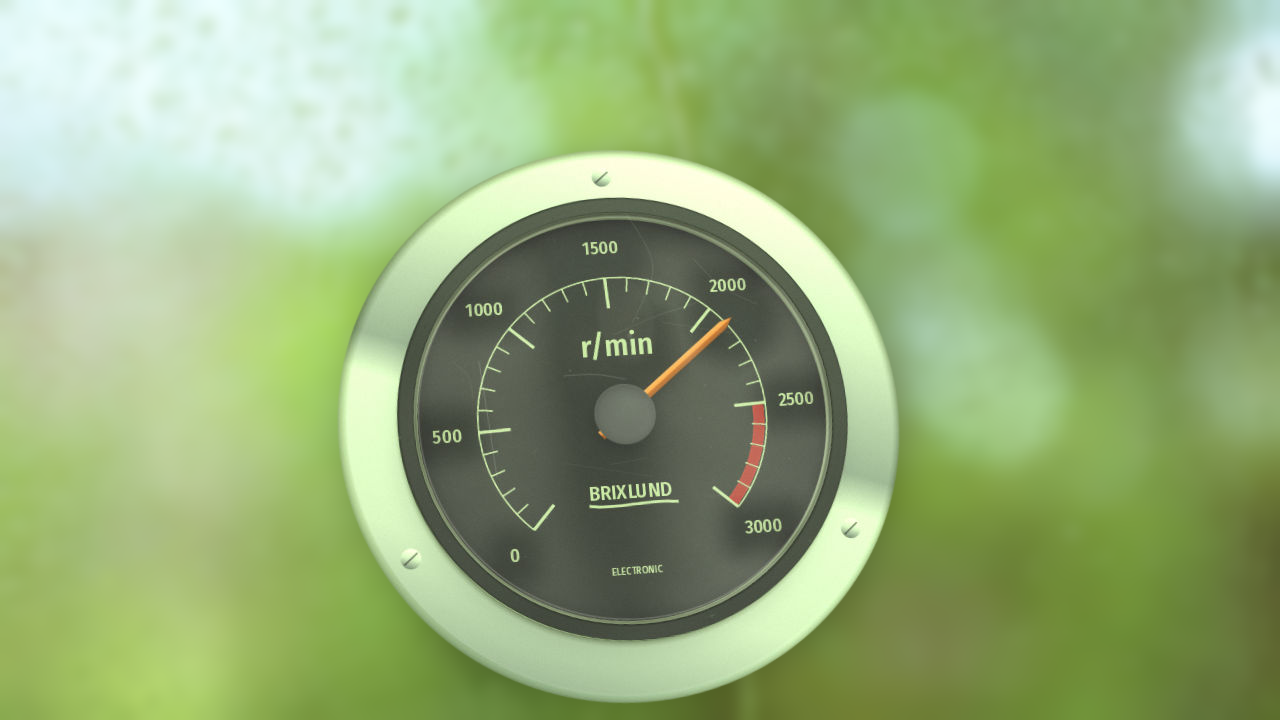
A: 2100 rpm
